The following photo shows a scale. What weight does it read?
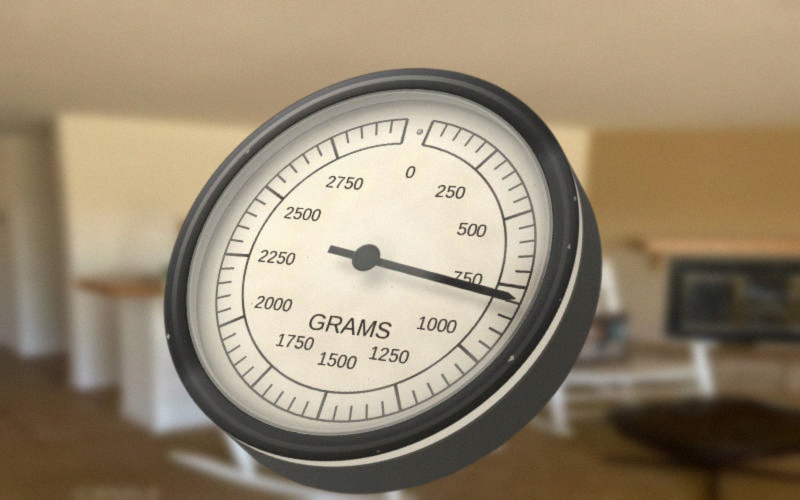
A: 800 g
